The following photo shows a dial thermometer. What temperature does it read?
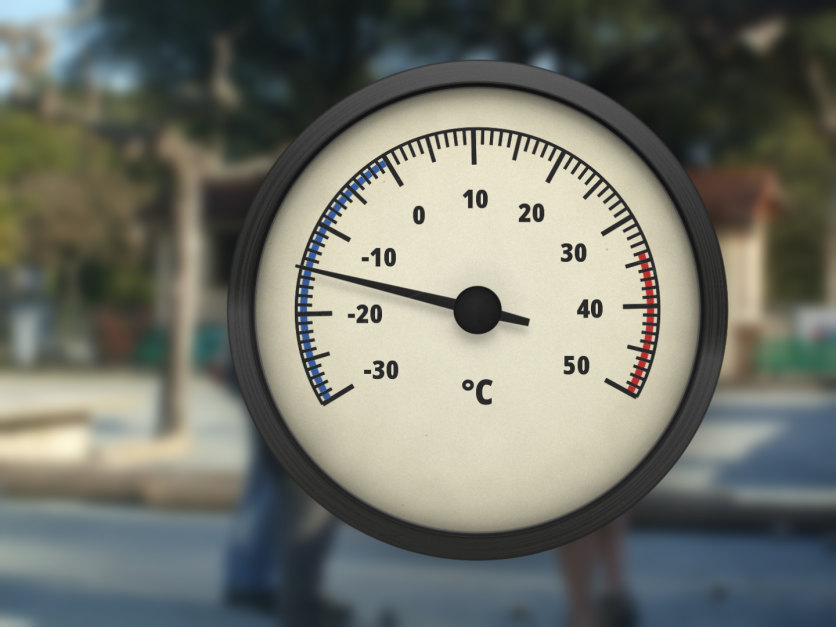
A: -15 °C
